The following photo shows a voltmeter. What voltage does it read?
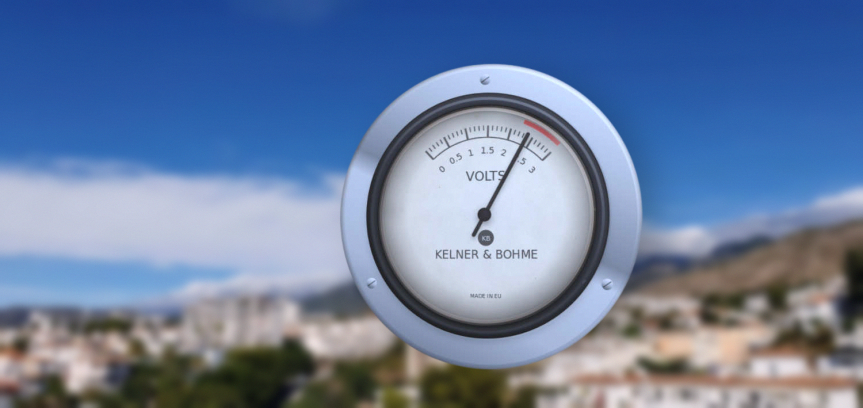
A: 2.4 V
